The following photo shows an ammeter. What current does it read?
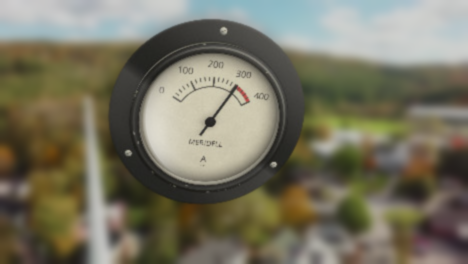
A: 300 A
